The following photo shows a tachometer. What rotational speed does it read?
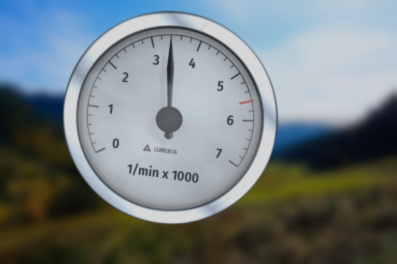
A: 3400 rpm
